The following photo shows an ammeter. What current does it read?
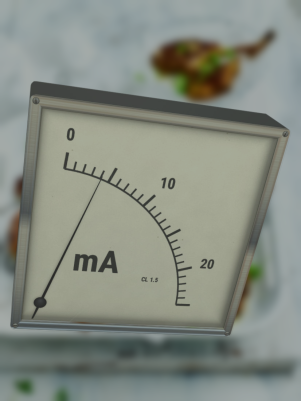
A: 4 mA
